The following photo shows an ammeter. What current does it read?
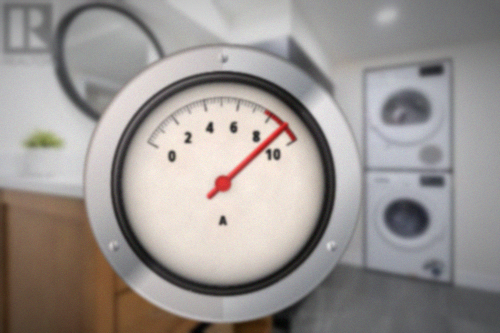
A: 9 A
